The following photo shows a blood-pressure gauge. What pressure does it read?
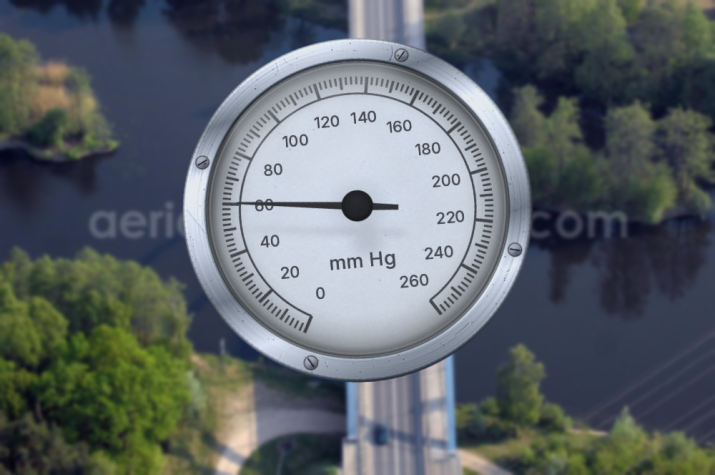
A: 60 mmHg
